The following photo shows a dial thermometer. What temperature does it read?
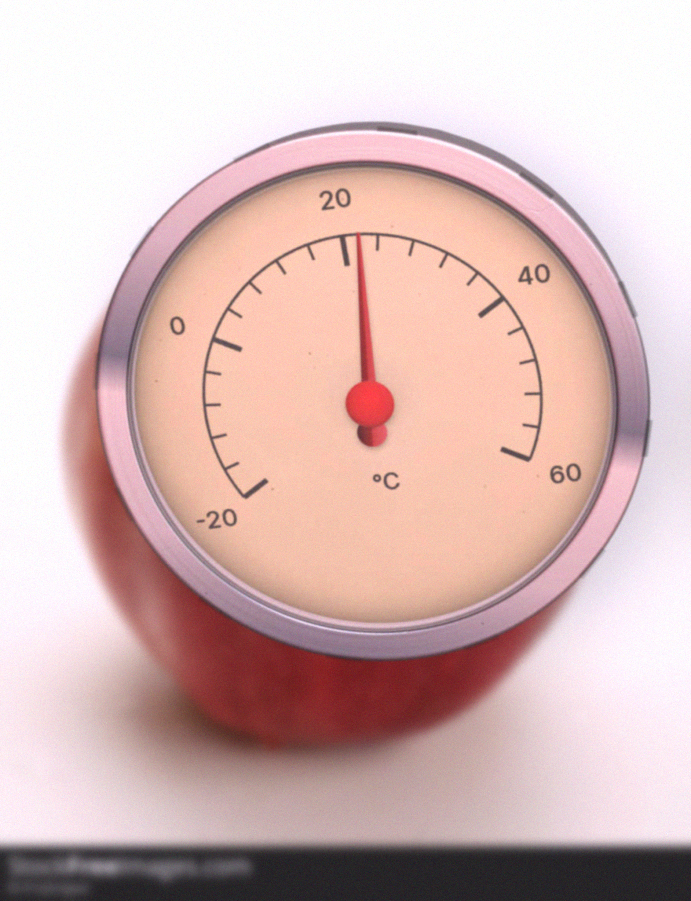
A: 22 °C
